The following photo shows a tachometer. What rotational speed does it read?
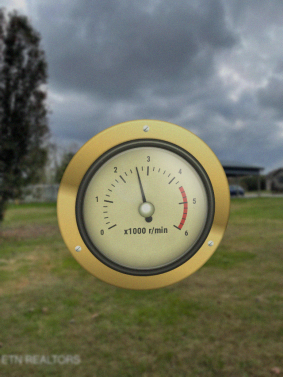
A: 2600 rpm
